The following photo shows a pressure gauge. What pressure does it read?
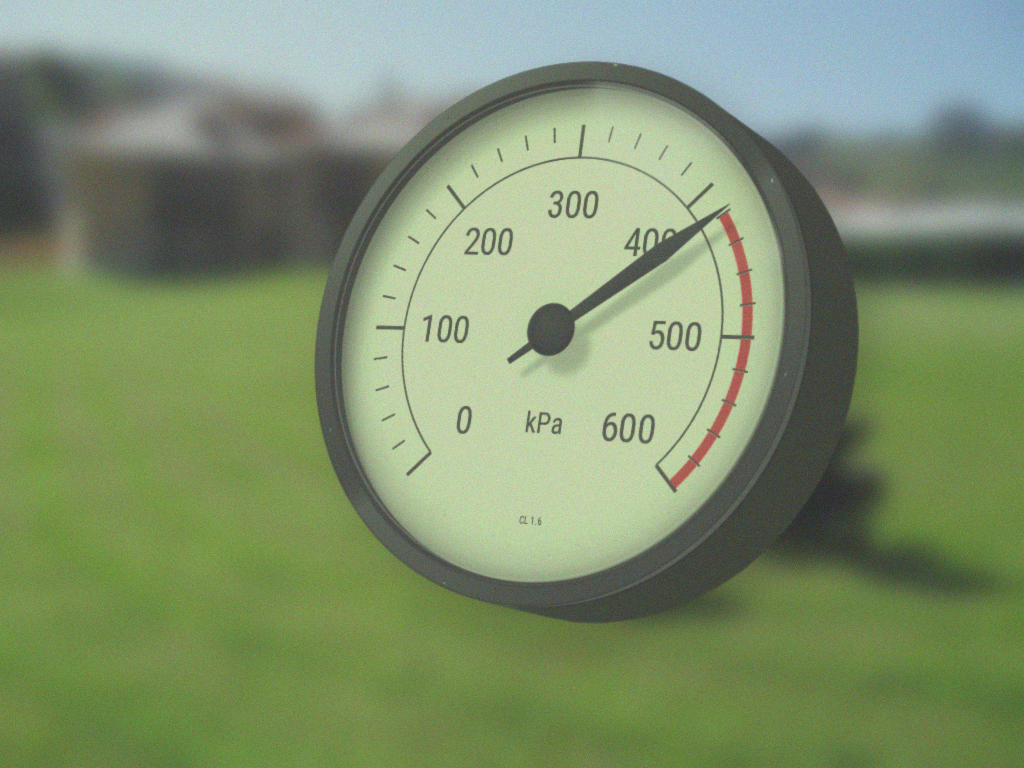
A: 420 kPa
